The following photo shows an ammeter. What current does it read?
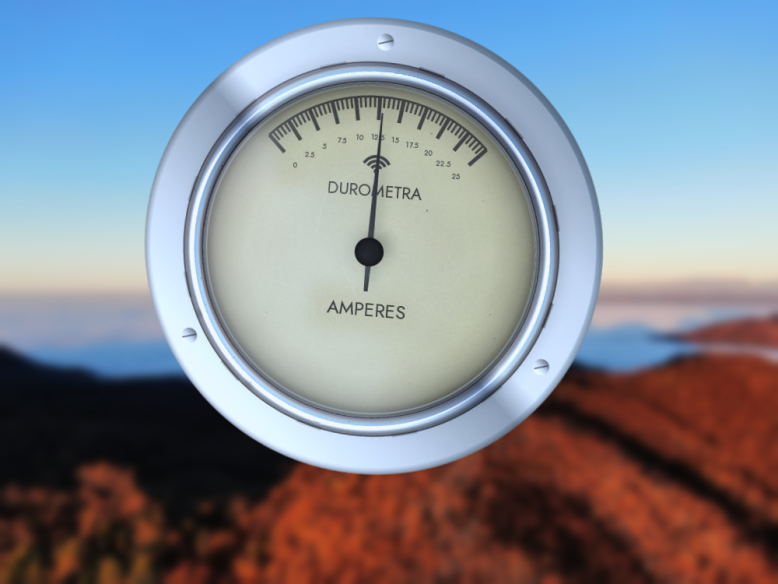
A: 13 A
